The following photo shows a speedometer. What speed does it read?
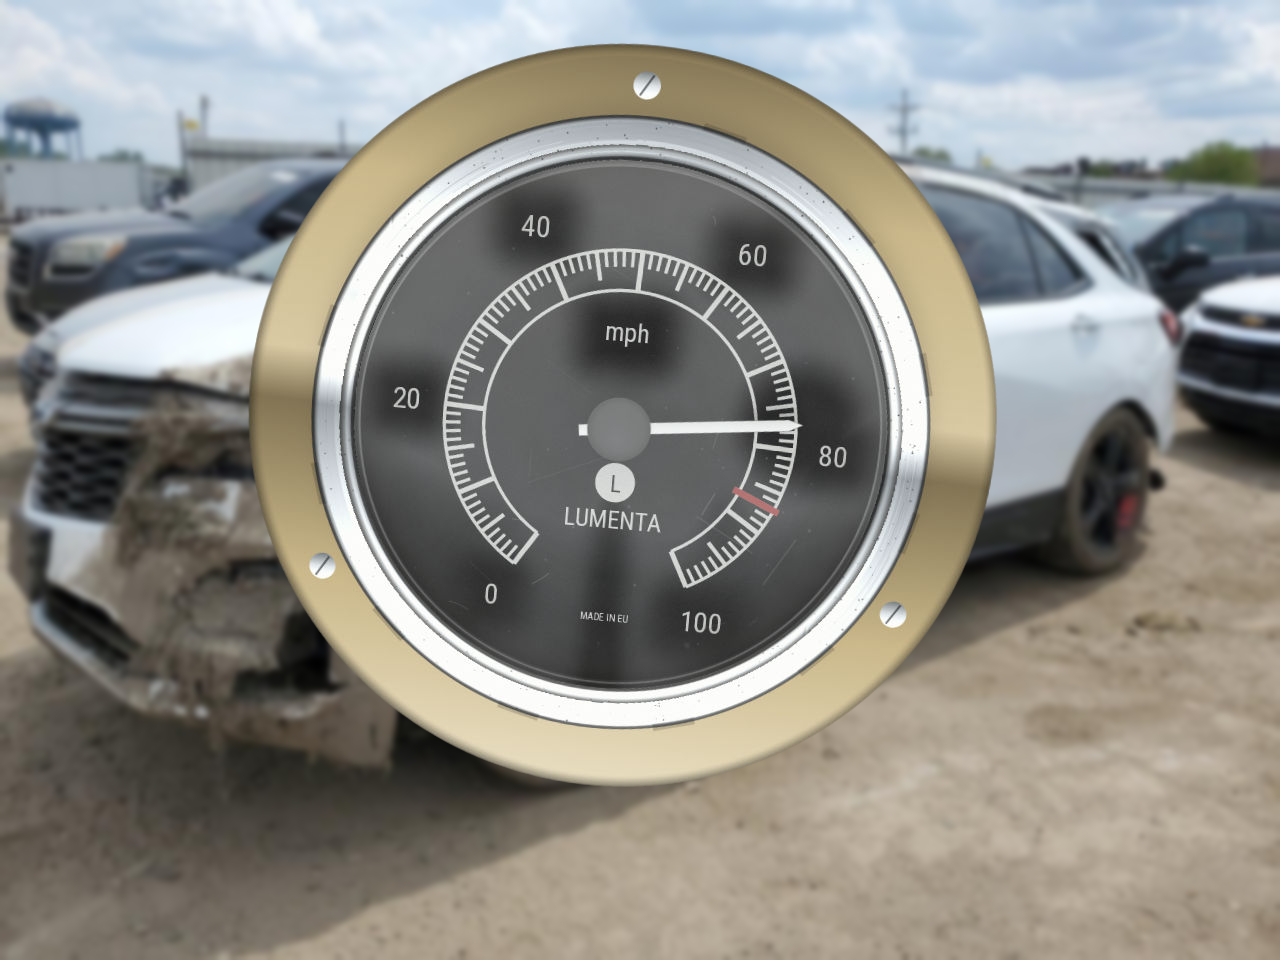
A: 77 mph
